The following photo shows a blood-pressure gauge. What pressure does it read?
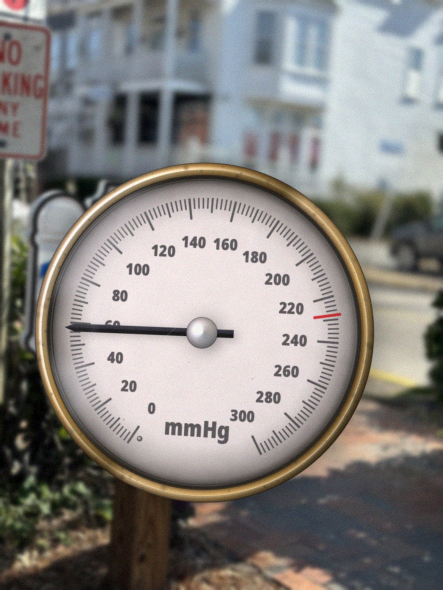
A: 58 mmHg
